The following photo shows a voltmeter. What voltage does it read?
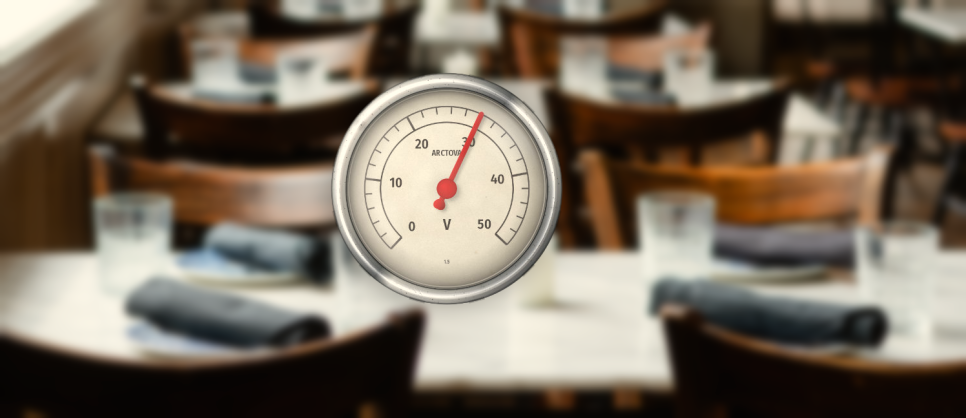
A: 30 V
